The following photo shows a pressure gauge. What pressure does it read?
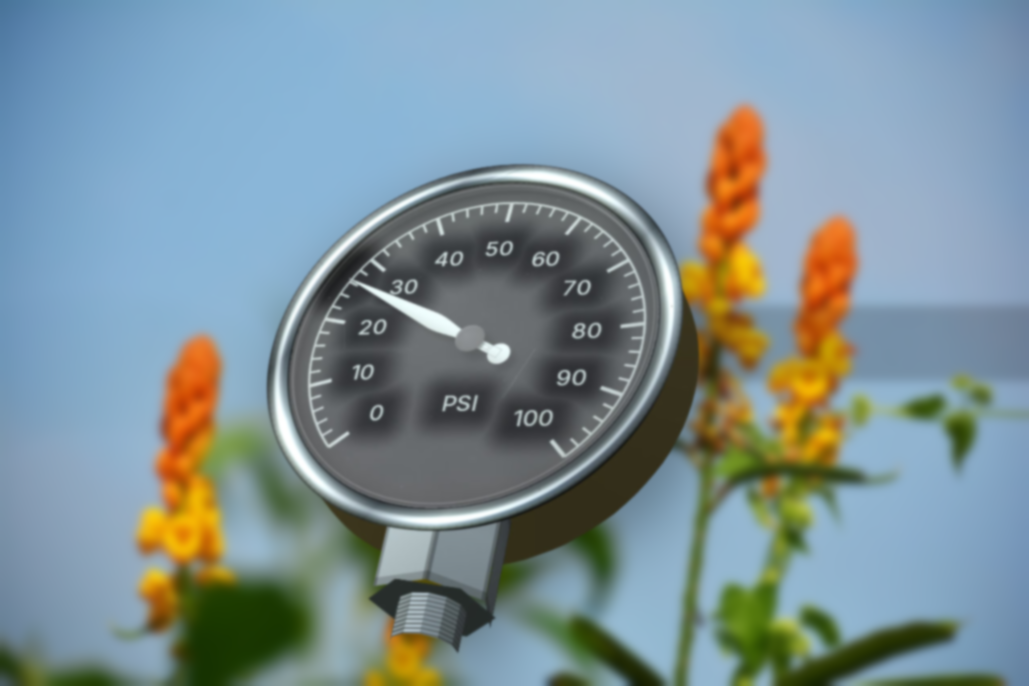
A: 26 psi
